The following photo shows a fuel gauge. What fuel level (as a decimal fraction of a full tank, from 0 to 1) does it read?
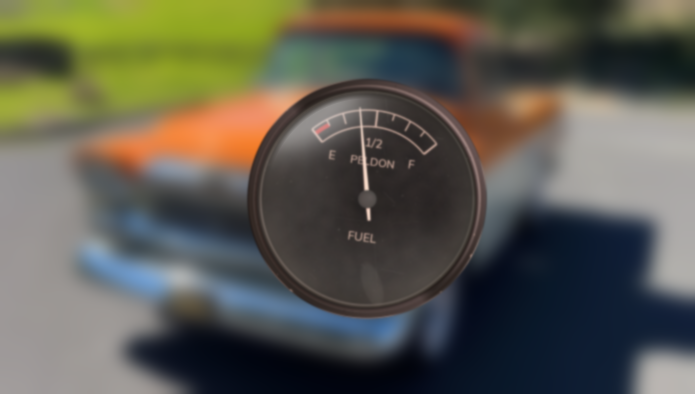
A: 0.375
